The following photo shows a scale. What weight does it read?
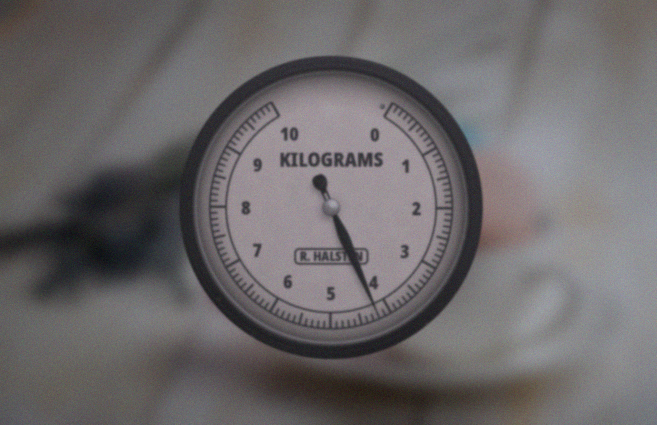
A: 4.2 kg
